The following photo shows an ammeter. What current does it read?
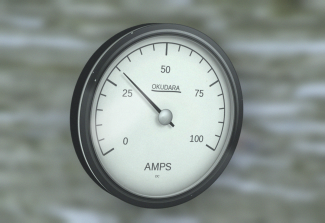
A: 30 A
